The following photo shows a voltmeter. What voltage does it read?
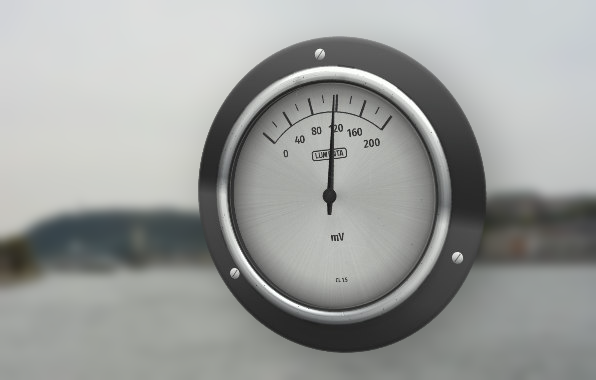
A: 120 mV
